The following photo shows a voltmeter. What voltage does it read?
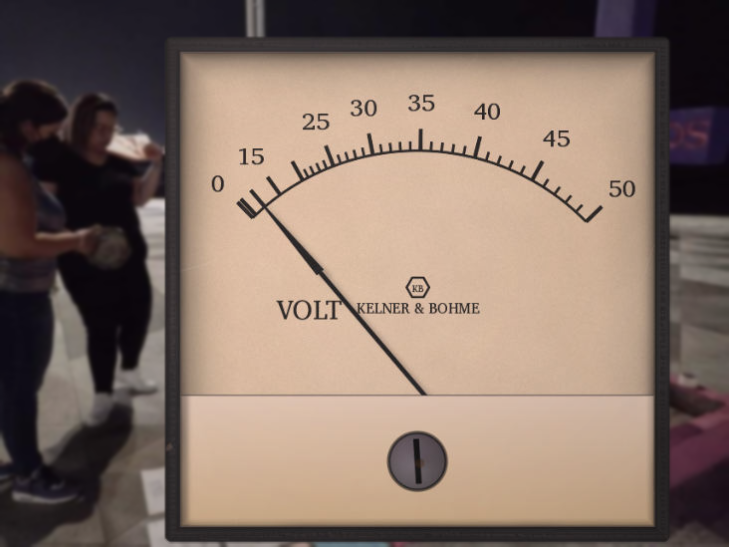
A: 10 V
